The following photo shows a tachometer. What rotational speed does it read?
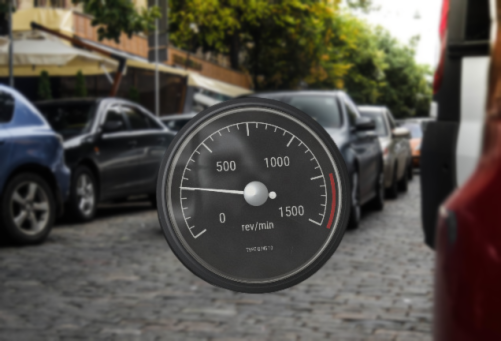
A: 250 rpm
